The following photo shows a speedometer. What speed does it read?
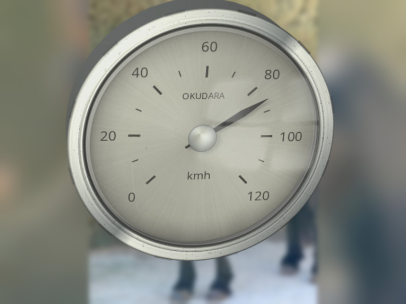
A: 85 km/h
